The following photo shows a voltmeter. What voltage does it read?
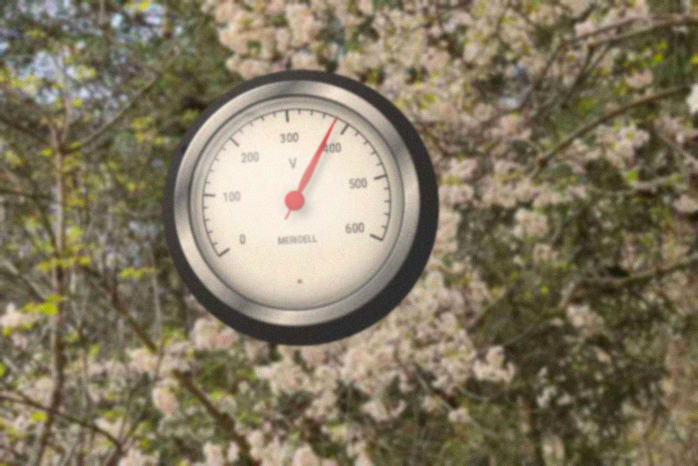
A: 380 V
